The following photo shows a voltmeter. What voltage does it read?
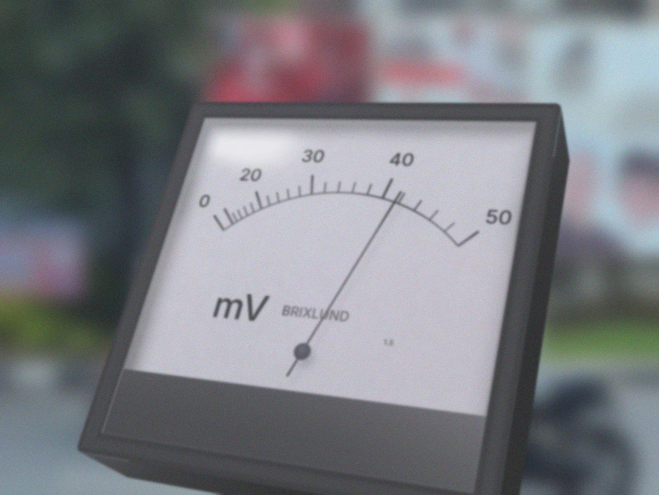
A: 42 mV
